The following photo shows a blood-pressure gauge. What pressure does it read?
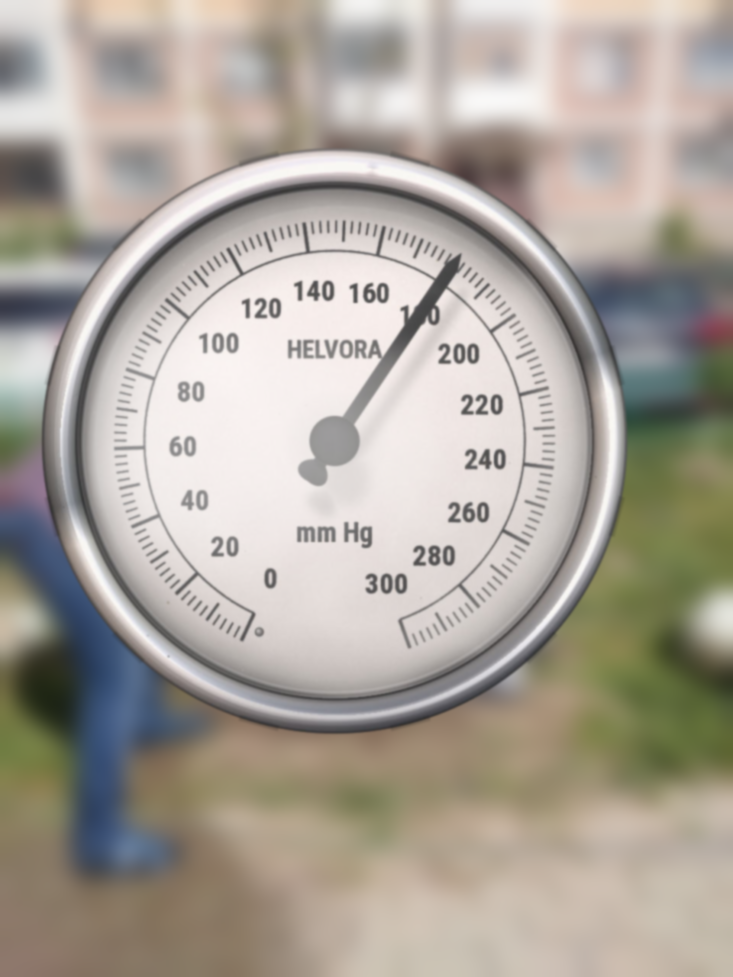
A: 180 mmHg
